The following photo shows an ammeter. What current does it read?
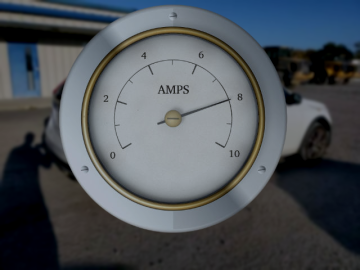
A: 8 A
